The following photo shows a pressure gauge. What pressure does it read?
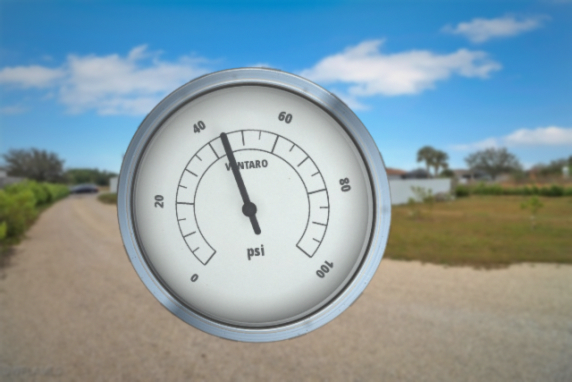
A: 45 psi
